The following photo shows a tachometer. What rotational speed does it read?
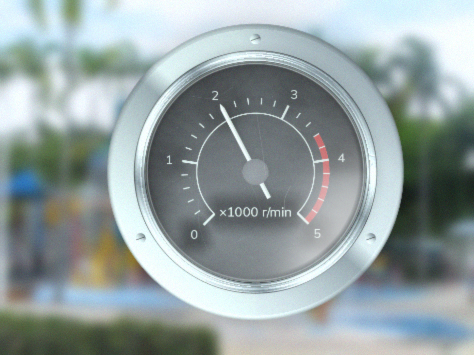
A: 2000 rpm
